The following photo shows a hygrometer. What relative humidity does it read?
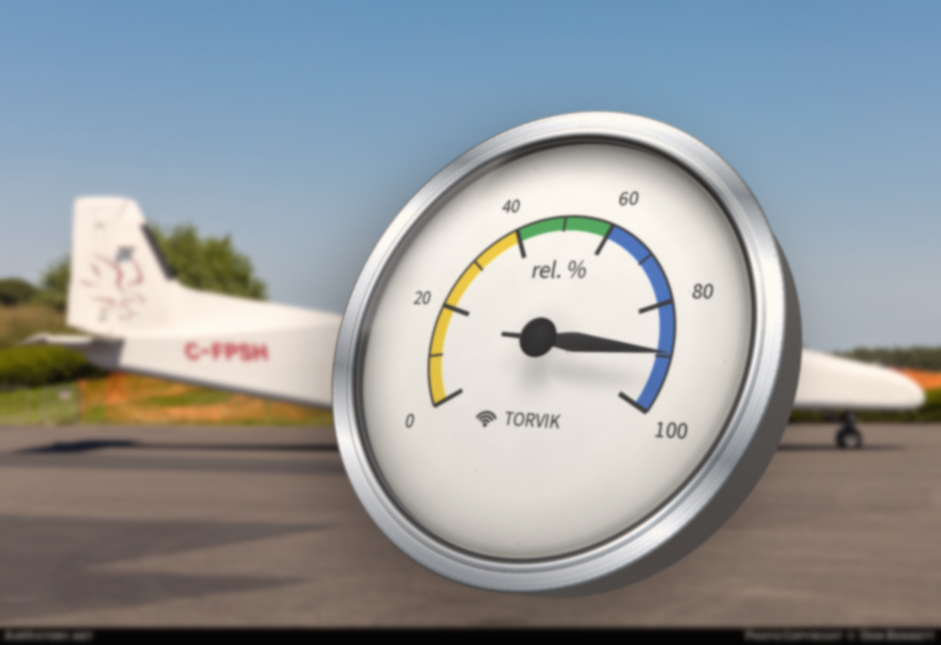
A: 90 %
